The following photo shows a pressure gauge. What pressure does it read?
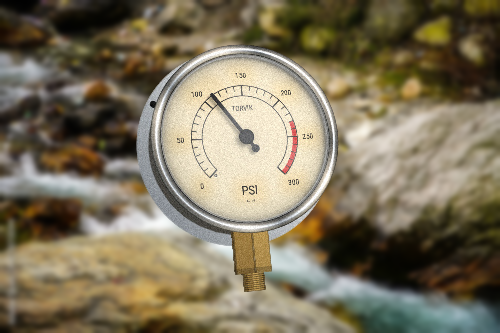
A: 110 psi
